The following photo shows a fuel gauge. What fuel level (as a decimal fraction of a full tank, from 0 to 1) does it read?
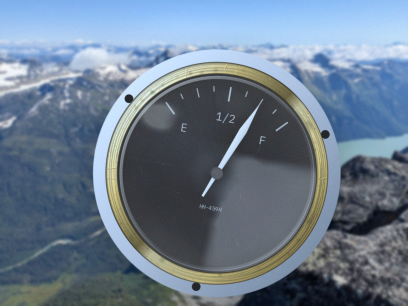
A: 0.75
